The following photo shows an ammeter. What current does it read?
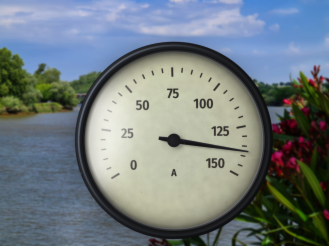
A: 137.5 A
